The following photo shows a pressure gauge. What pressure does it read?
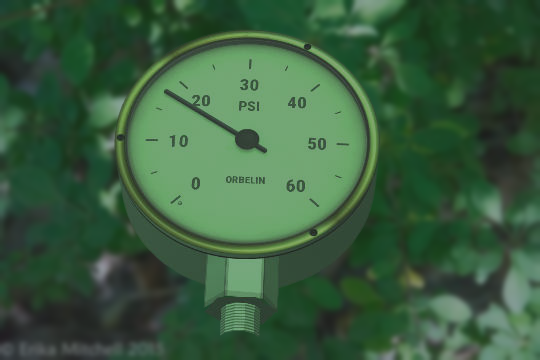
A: 17.5 psi
